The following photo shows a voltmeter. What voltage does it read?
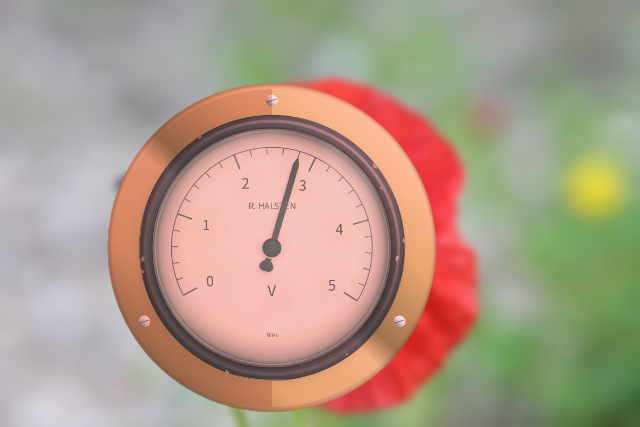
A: 2.8 V
